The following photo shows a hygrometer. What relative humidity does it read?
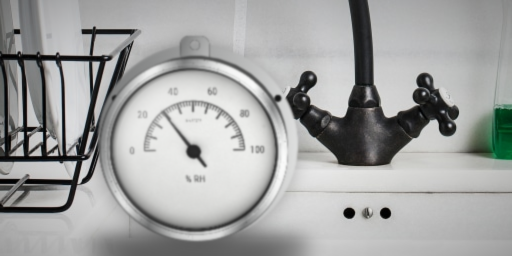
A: 30 %
